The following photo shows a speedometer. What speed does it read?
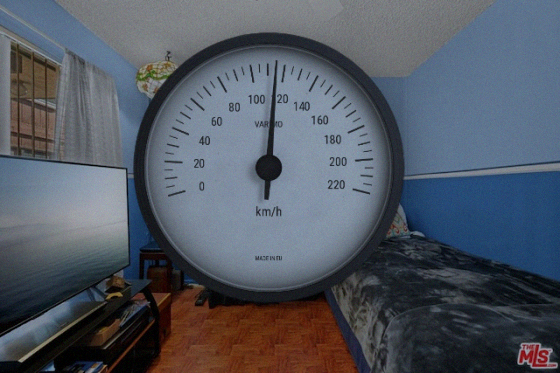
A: 115 km/h
